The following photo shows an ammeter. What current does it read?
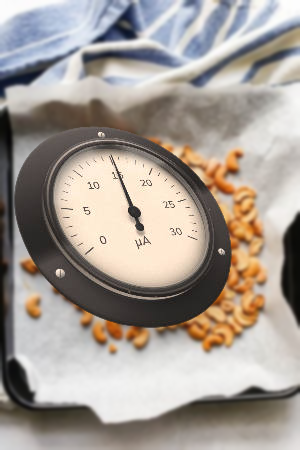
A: 15 µA
